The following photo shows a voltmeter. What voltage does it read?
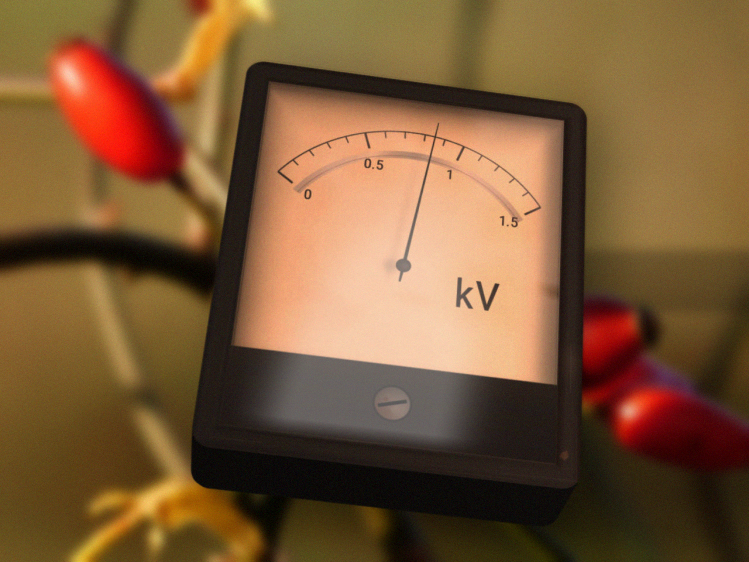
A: 0.85 kV
